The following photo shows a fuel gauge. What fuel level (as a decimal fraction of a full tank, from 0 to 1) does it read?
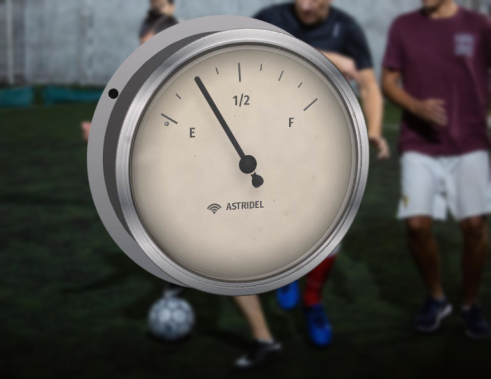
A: 0.25
